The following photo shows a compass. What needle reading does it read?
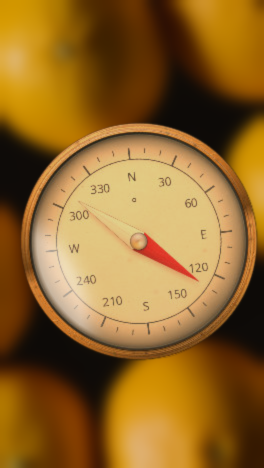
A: 130 °
